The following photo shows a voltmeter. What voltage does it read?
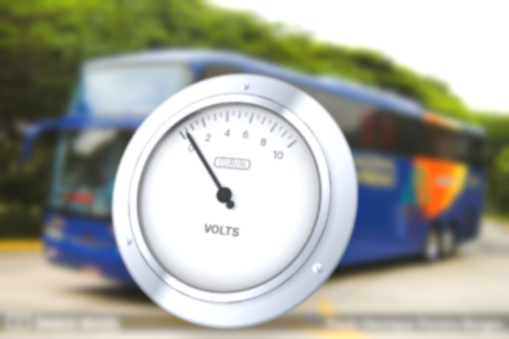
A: 0.5 V
